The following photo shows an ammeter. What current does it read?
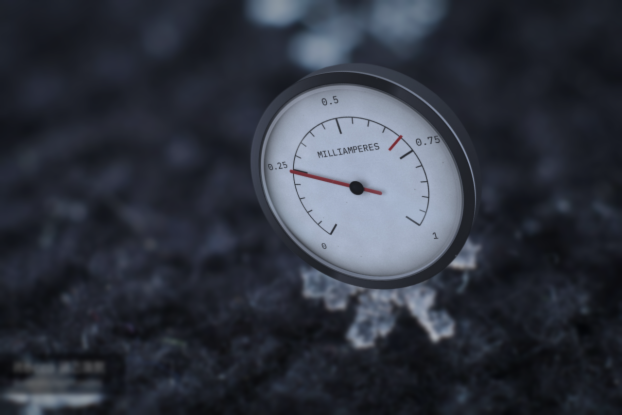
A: 0.25 mA
